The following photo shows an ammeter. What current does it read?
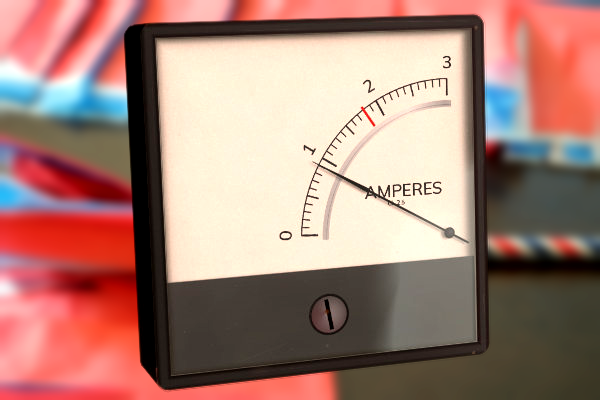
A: 0.9 A
